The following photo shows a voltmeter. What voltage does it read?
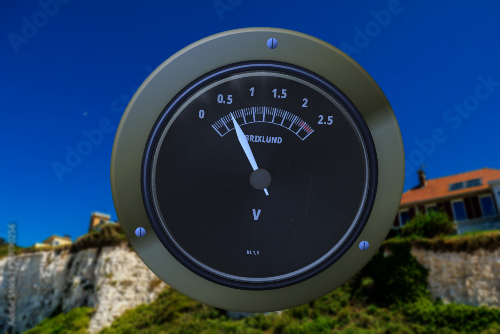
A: 0.5 V
